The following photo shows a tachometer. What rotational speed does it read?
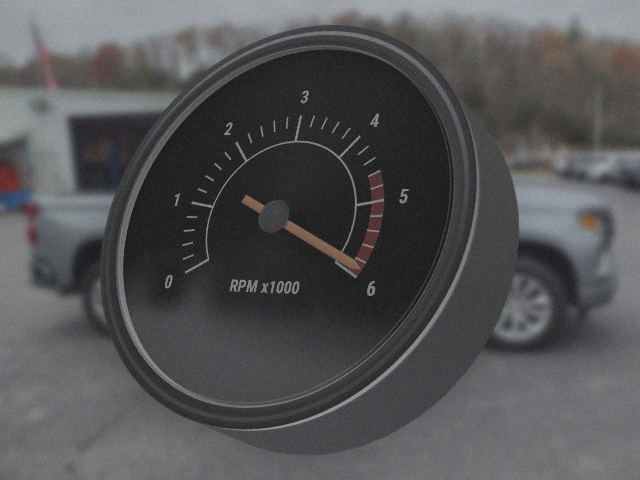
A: 5900 rpm
